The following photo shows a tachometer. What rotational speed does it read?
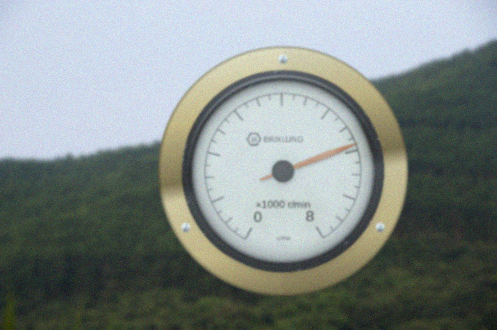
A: 5875 rpm
